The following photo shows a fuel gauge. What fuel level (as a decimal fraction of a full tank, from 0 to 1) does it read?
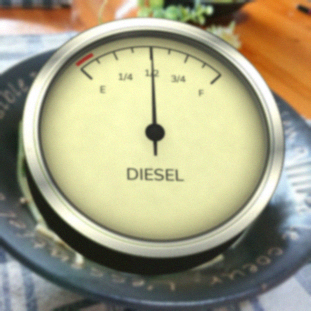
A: 0.5
